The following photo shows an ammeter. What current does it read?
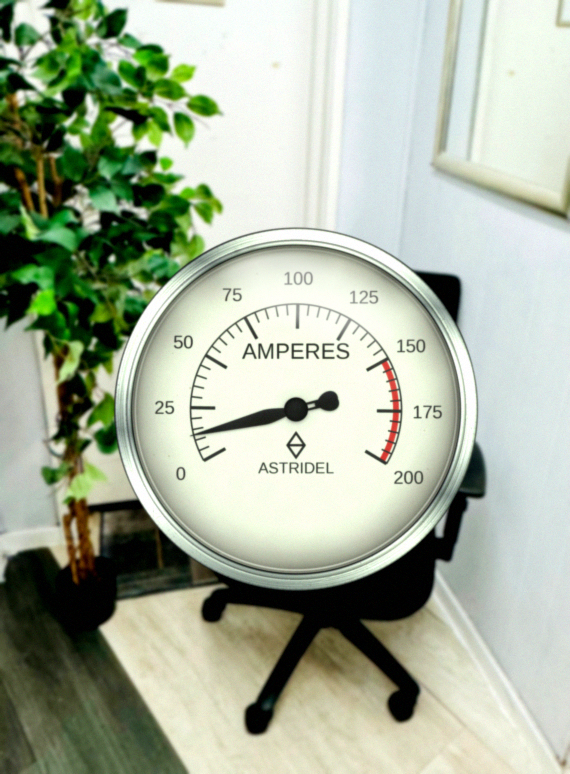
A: 12.5 A
